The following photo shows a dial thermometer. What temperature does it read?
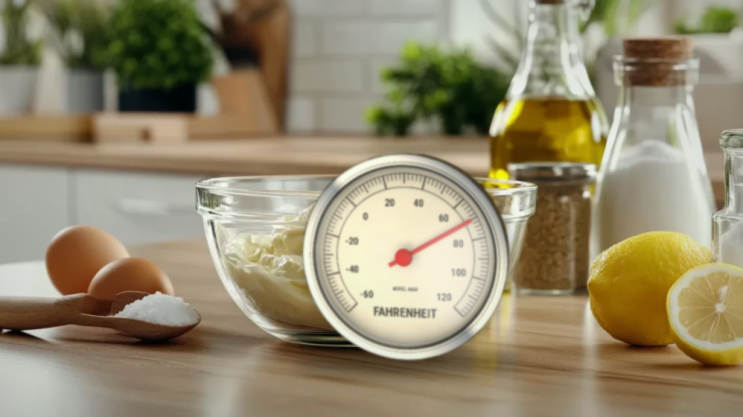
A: 70 °F
